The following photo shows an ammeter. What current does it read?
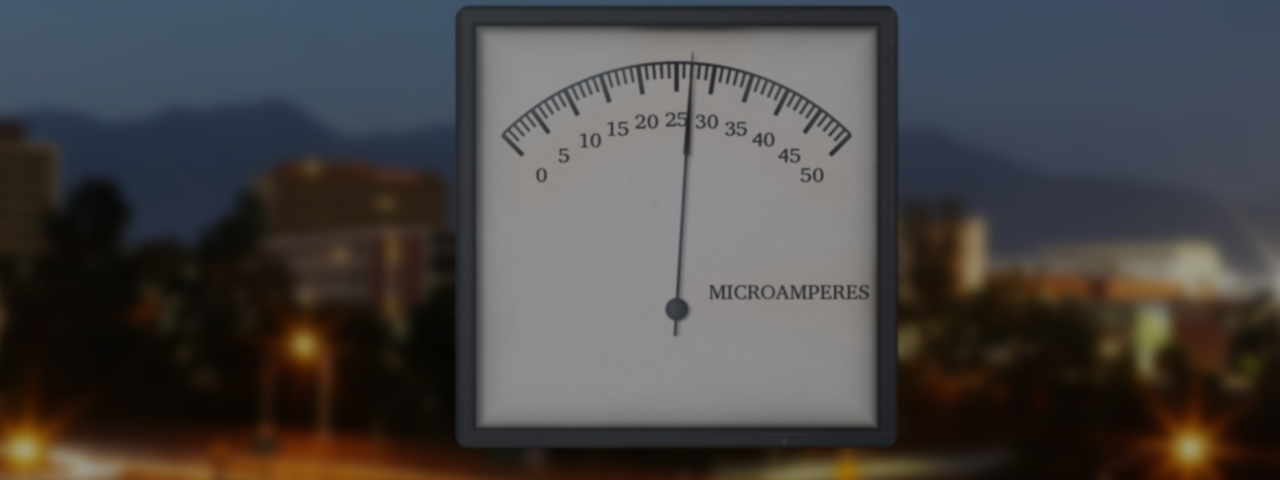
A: 27 µA
